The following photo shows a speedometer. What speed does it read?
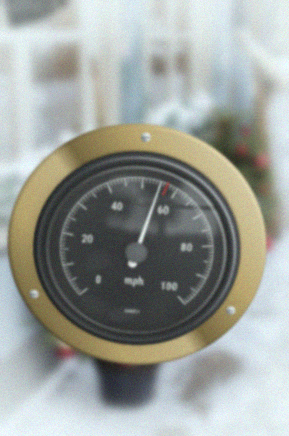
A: 55 mph
